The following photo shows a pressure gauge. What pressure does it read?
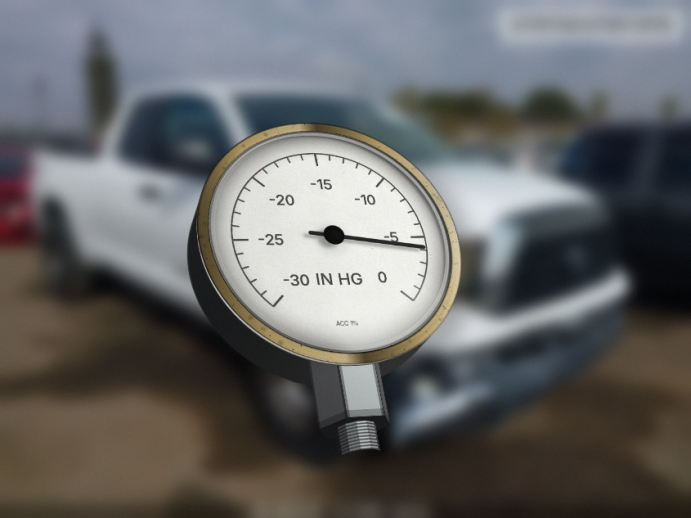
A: -4 inHg
